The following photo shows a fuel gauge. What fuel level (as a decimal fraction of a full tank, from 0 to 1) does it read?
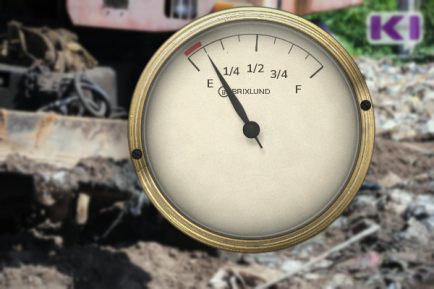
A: 0.125
